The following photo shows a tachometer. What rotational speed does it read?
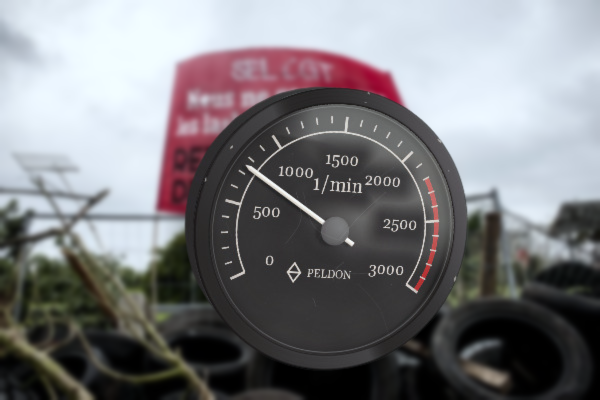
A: 750 rpm
